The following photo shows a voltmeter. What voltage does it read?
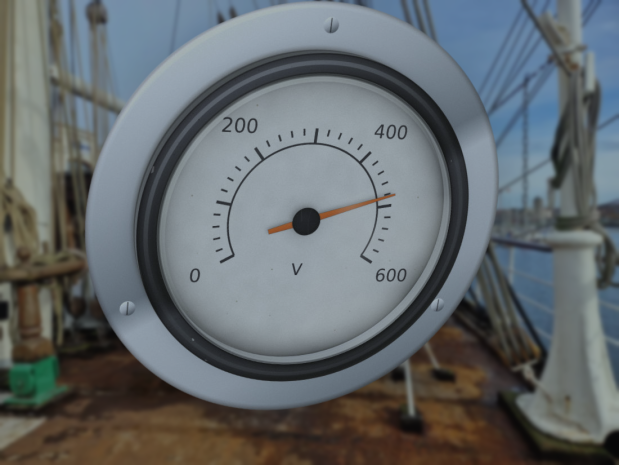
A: 480 V
